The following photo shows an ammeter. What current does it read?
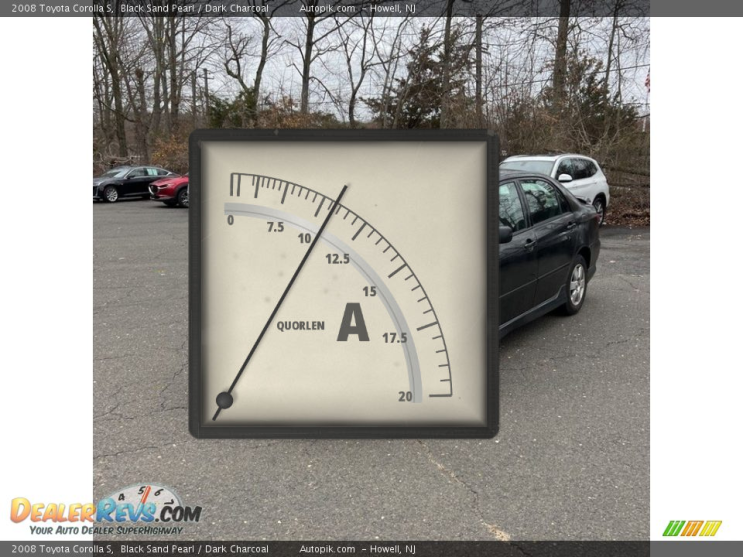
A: 10.75 A
